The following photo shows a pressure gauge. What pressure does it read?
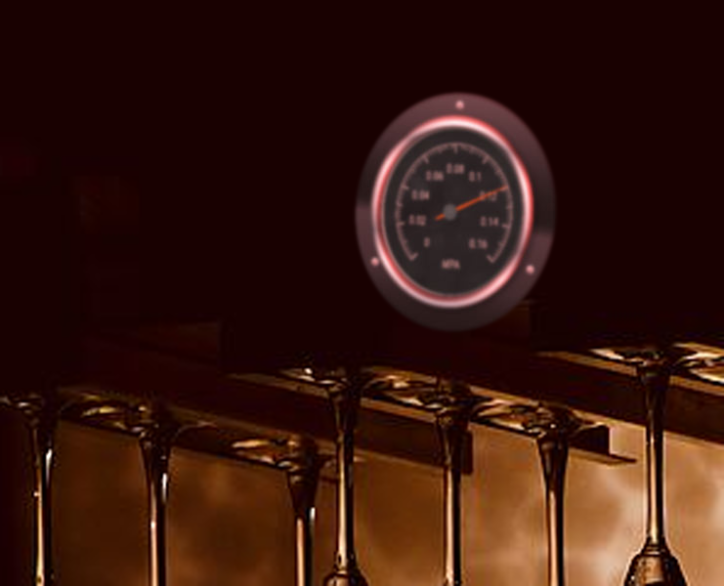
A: 0.12 MPa
